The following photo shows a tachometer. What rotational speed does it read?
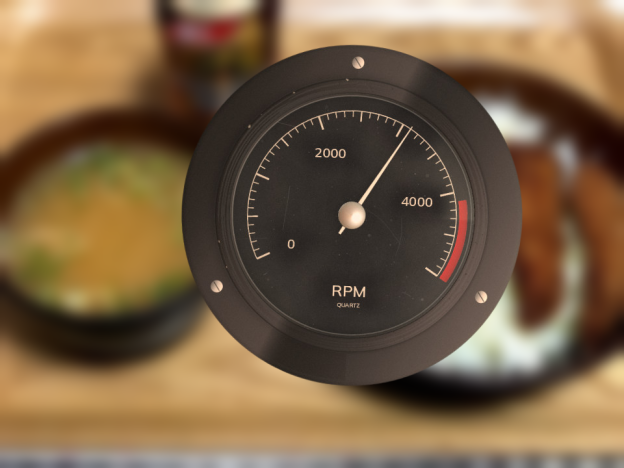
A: 3100 rpm
